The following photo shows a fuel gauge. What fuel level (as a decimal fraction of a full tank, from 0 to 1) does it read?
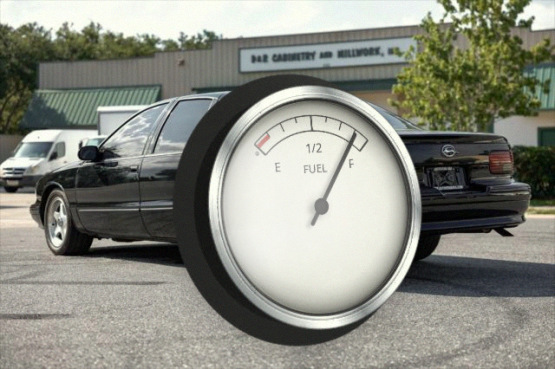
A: 0.875
